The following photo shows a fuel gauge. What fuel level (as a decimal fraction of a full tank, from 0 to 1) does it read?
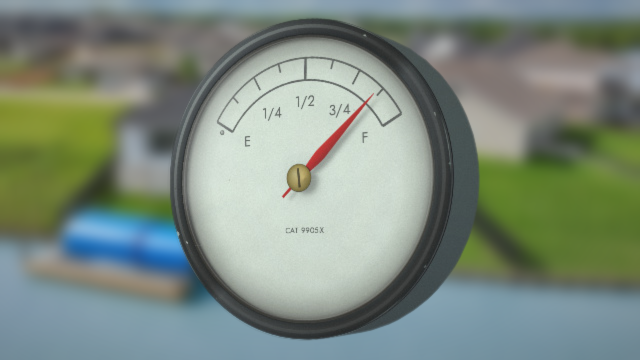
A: 0.875
